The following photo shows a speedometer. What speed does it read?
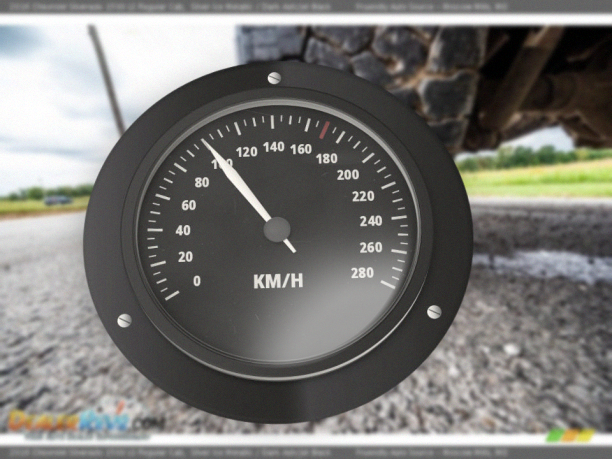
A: 100 km/h
